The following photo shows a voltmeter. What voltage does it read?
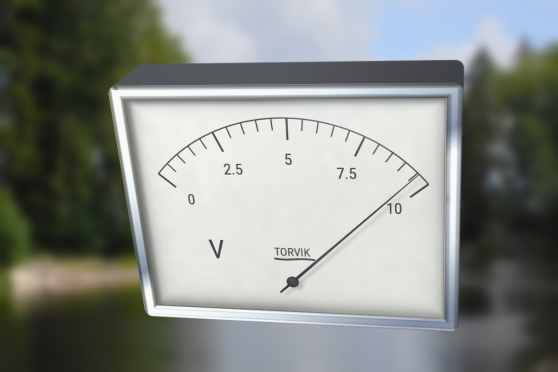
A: 9.5 V
